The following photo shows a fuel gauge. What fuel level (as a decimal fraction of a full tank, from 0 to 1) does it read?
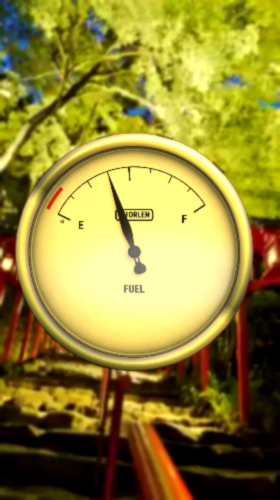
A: 0.375
